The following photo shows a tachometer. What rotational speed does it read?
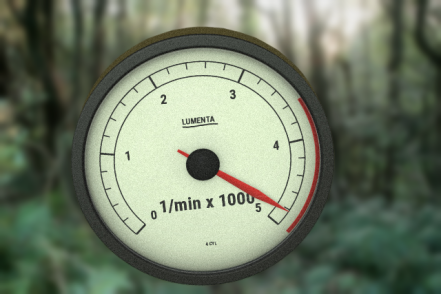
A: 4800 rpm
